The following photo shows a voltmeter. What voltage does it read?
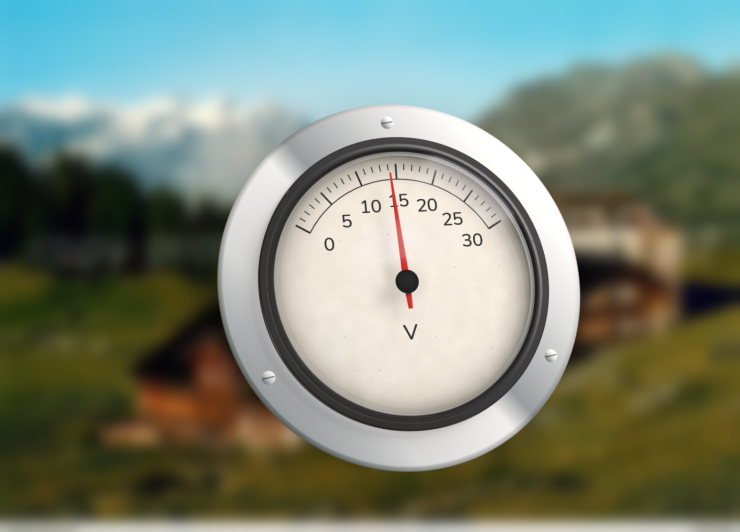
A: 14 V
